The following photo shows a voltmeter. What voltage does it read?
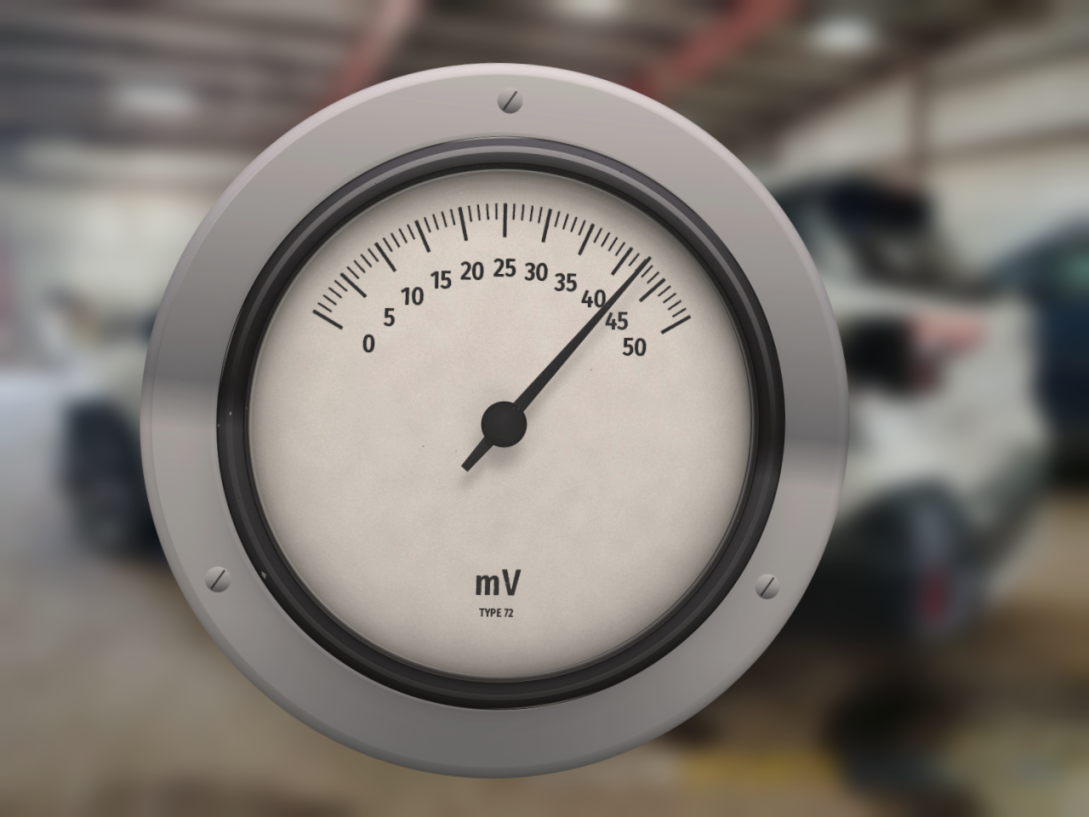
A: 42 mV
